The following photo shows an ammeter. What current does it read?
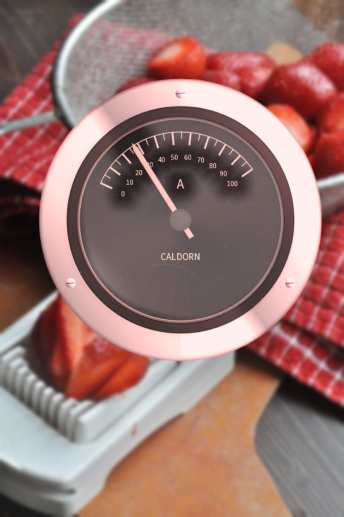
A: 27.5 A
